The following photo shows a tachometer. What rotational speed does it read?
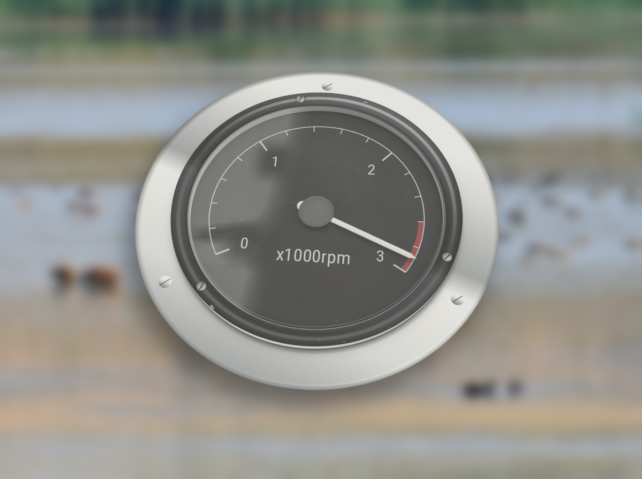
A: 2900 rpm
